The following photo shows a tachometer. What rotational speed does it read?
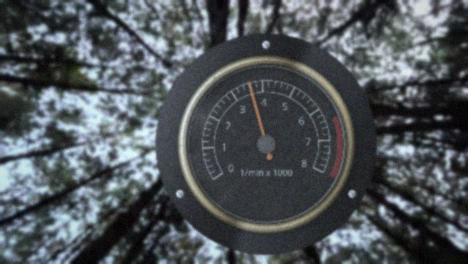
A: 3600 rpm
